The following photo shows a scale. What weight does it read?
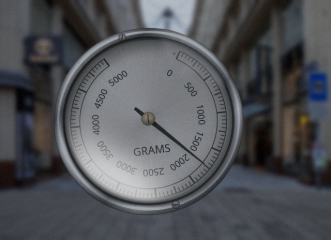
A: 1750 g
